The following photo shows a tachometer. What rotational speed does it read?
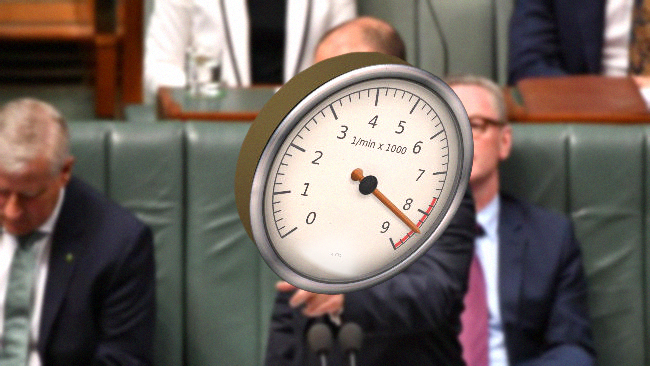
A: 8400 rpm
